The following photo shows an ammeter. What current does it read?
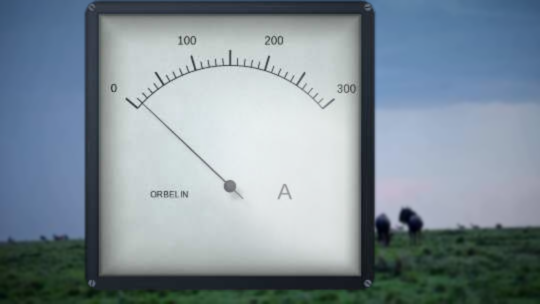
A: 10 A
